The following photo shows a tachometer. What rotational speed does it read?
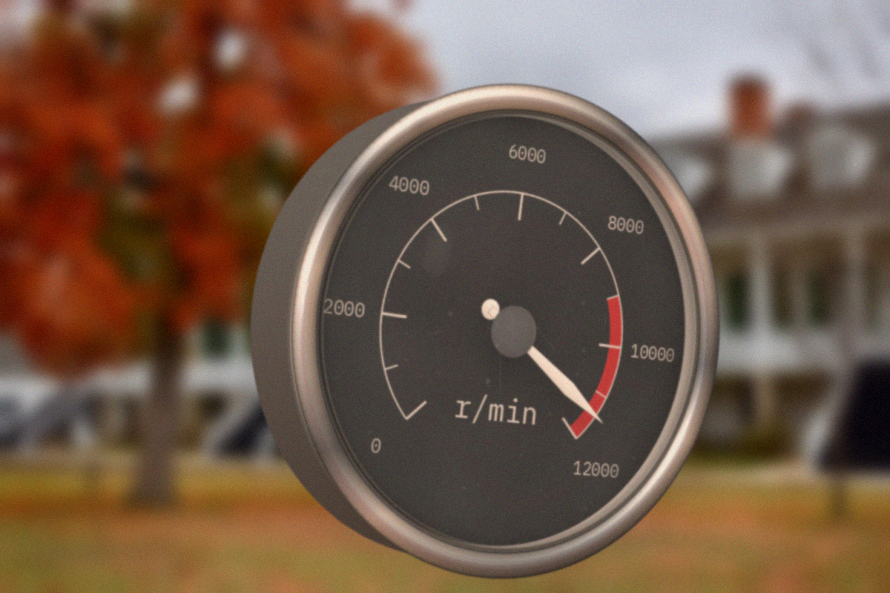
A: 11500 rpm
